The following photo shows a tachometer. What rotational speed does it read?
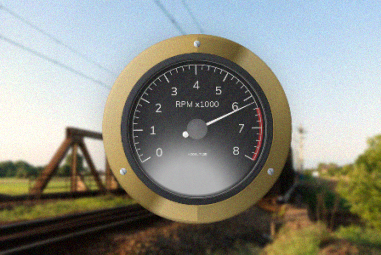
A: 6200 rpm
